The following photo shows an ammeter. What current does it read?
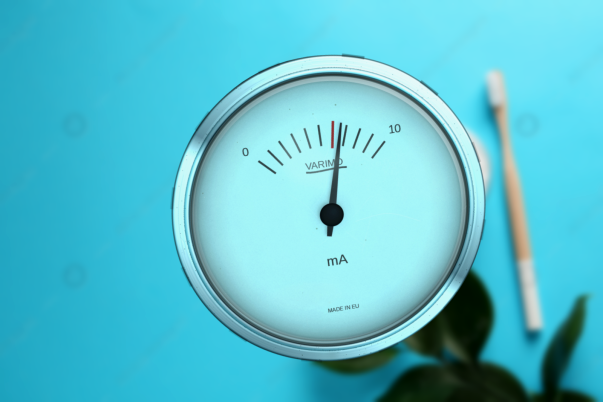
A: 6.5 mA
